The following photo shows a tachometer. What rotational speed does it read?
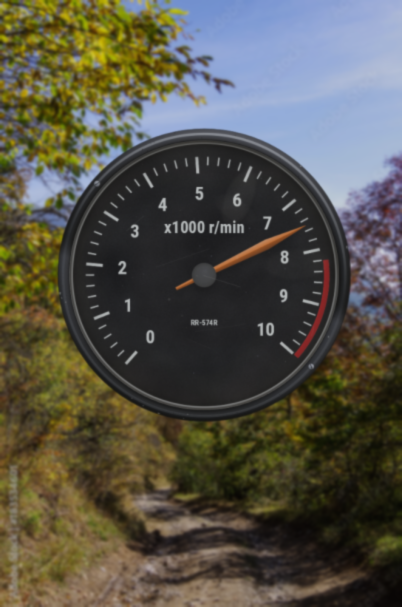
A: 7500 rpm
